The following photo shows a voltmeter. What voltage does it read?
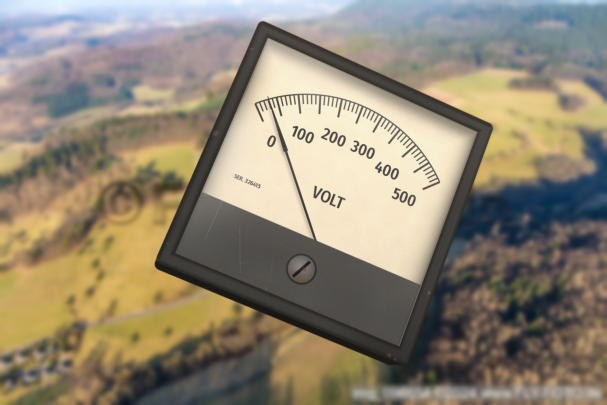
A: 30 V
